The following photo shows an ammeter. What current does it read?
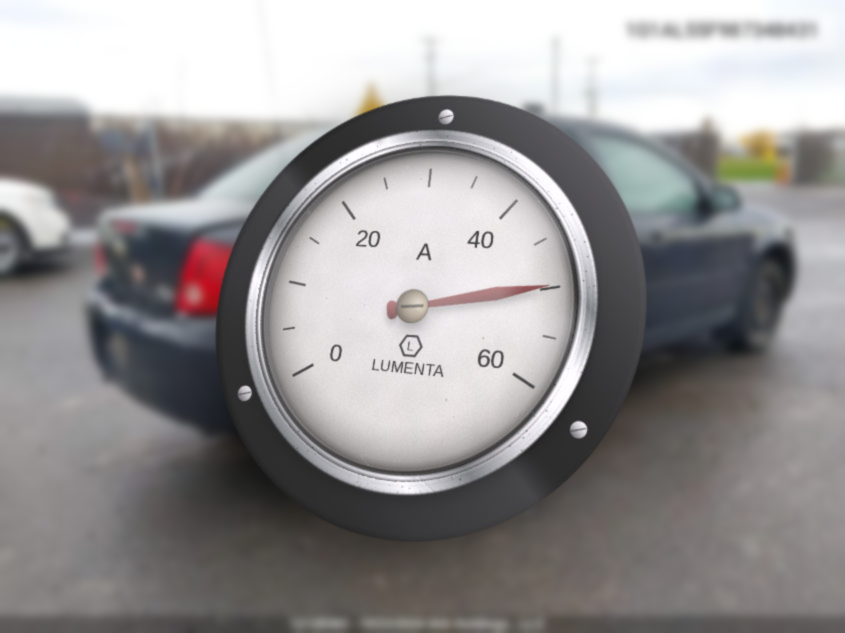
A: 50 A
